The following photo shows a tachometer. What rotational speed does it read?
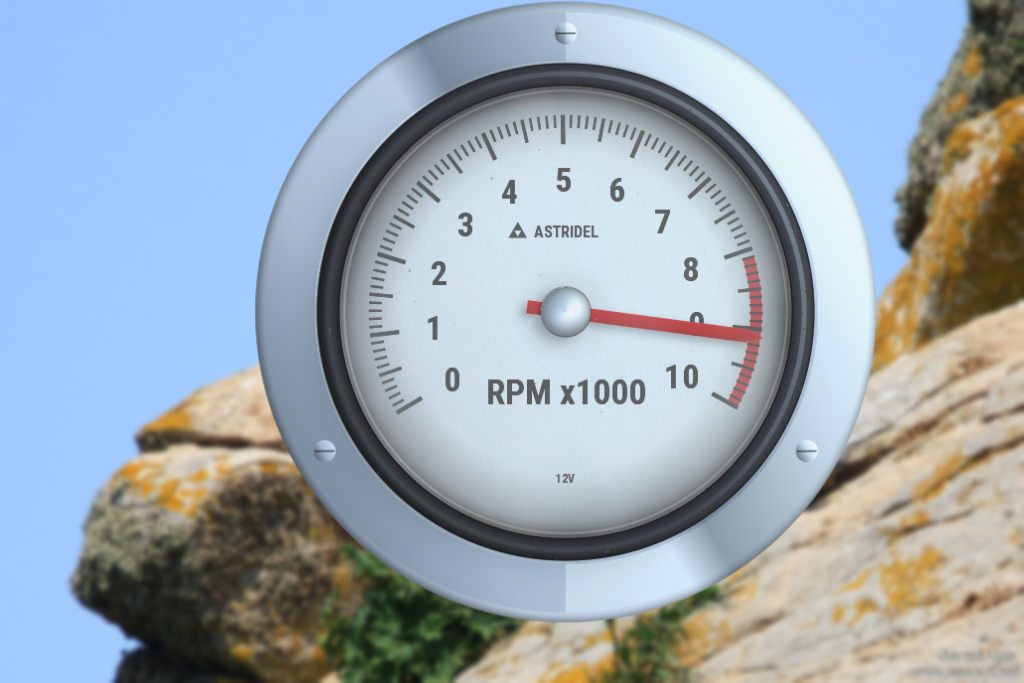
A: 9100 rpm
